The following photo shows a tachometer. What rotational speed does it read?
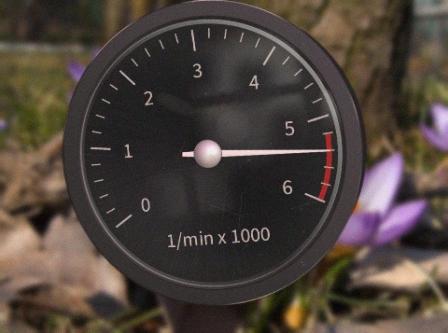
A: 5400 rpm
